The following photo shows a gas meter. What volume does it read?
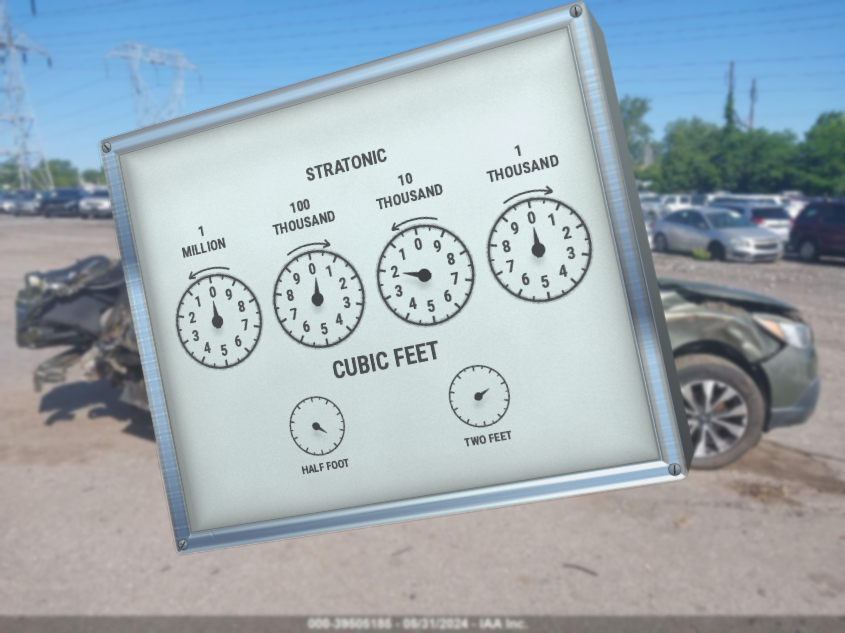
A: 2000 ft³
